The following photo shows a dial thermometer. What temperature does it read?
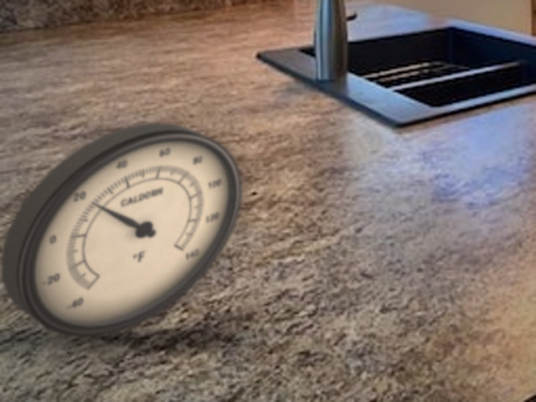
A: 20 °F
